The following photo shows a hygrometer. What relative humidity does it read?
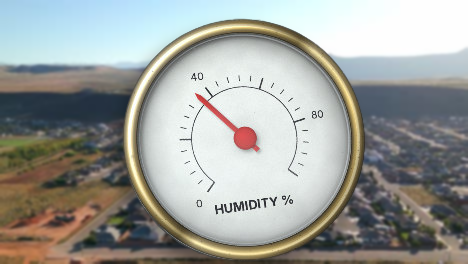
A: 36 %
